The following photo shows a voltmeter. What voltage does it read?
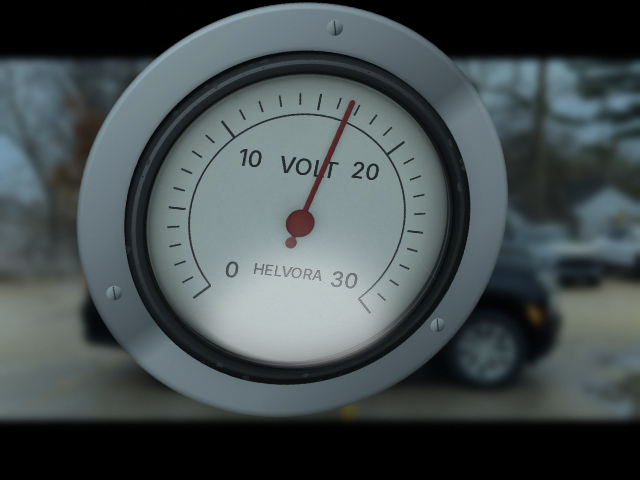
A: 16.5 V
